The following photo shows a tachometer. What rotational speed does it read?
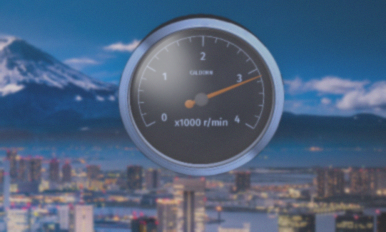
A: 3100 rpm
